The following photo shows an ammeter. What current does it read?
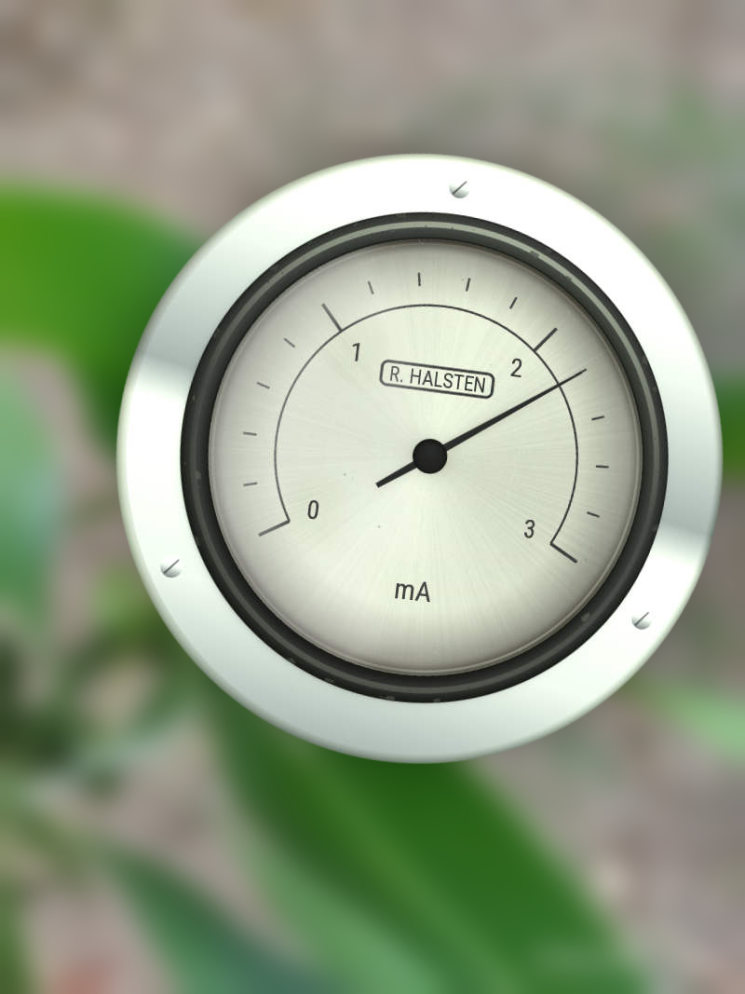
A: 2.2 mA
